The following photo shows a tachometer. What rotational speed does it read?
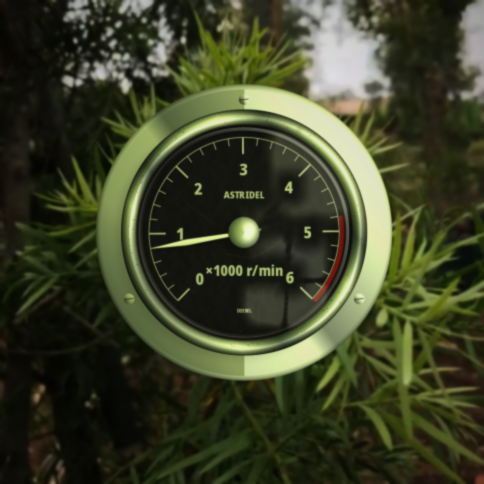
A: 800 rpm
